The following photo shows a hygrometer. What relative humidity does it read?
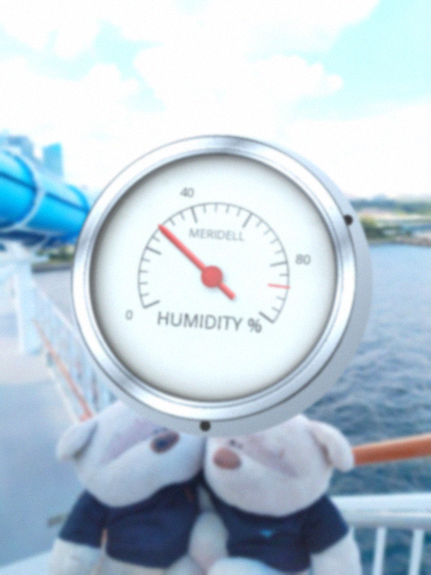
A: 28 %
